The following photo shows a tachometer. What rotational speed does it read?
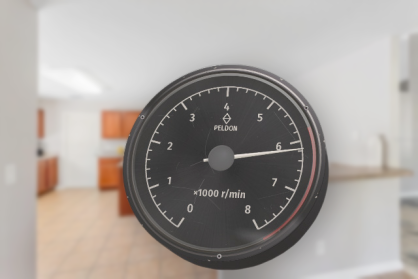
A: 6200 rpm
